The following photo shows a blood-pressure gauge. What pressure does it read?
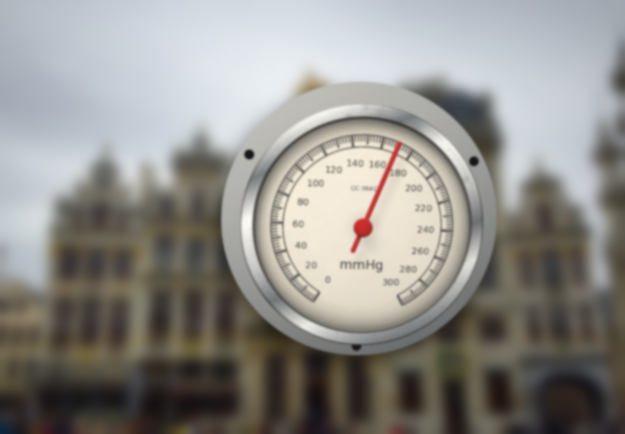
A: 170 mmHg
